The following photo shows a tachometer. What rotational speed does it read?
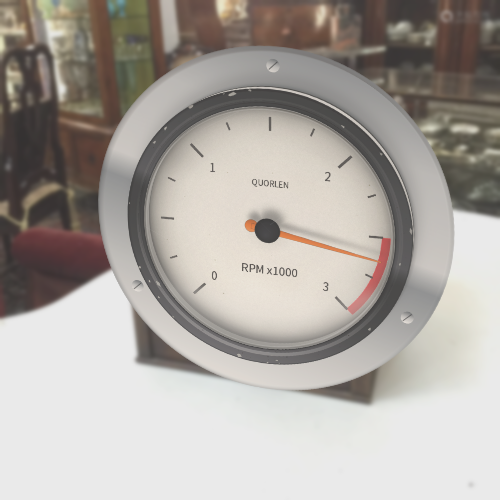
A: 2625 rpm
